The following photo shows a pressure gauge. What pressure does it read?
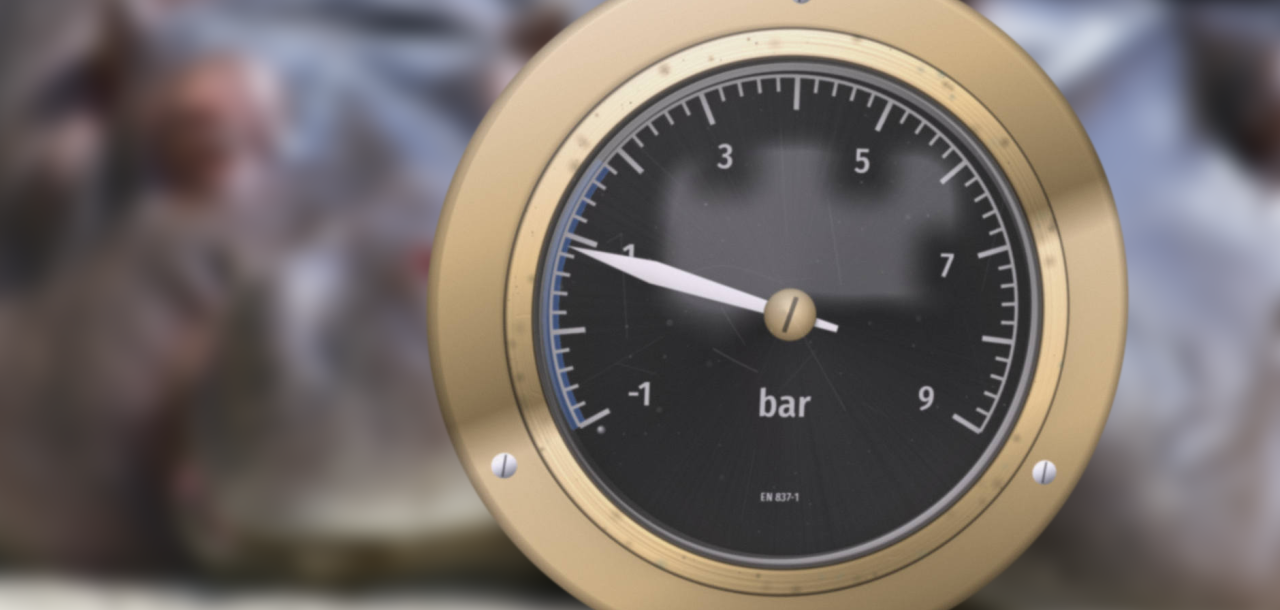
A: 0.9 bar
